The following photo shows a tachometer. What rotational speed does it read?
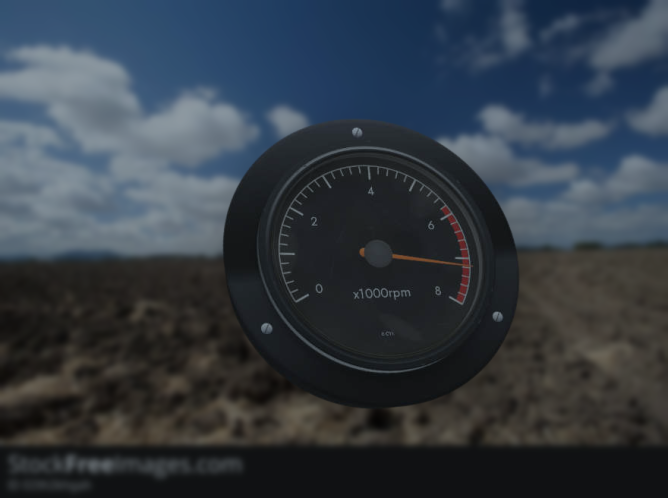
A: 7200 rpm
